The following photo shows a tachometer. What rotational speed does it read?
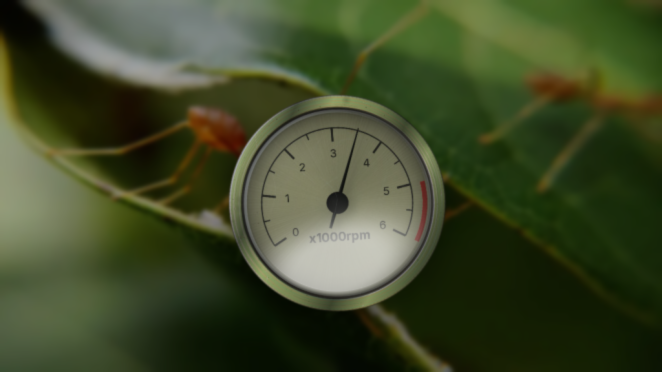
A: 3500 rpm
